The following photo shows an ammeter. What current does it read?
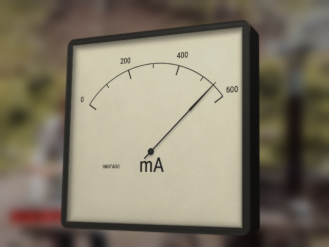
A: 550 mA
